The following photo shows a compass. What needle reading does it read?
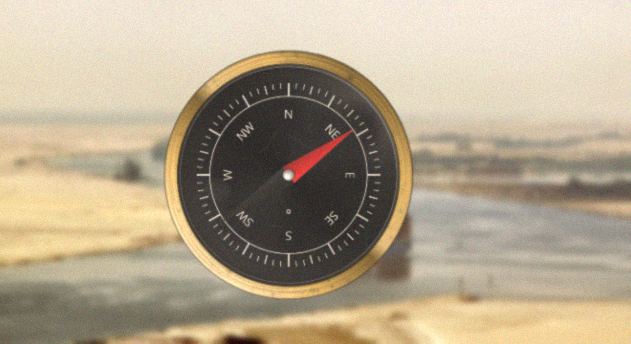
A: 55 °
